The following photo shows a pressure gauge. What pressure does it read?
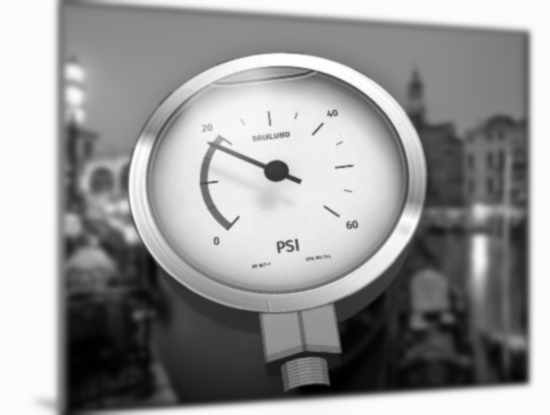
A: 17.5 psi
